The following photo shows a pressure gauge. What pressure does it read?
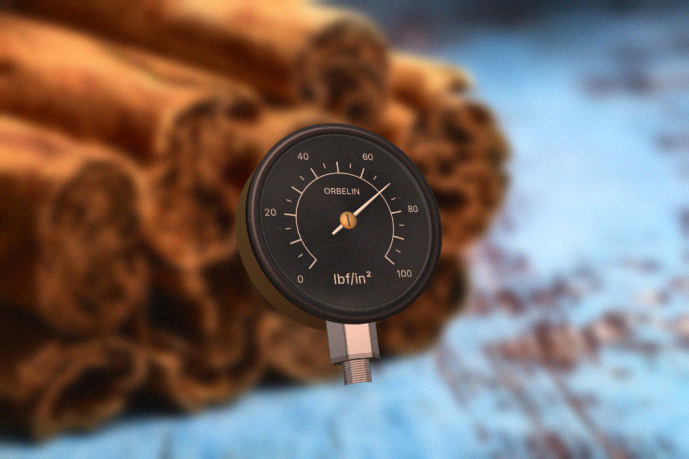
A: 70 psi
